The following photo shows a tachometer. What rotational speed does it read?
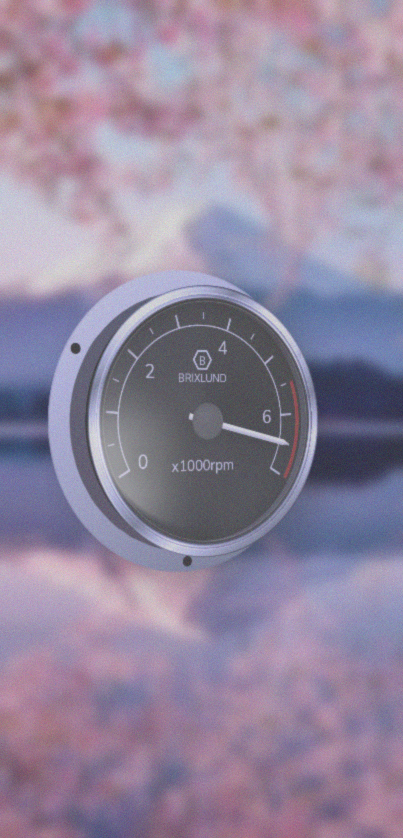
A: 6500 rpm
